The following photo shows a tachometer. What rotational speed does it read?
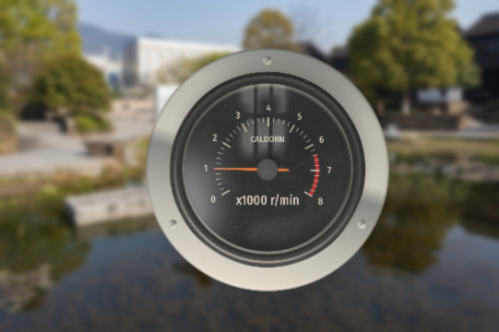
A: 1000 rpm
